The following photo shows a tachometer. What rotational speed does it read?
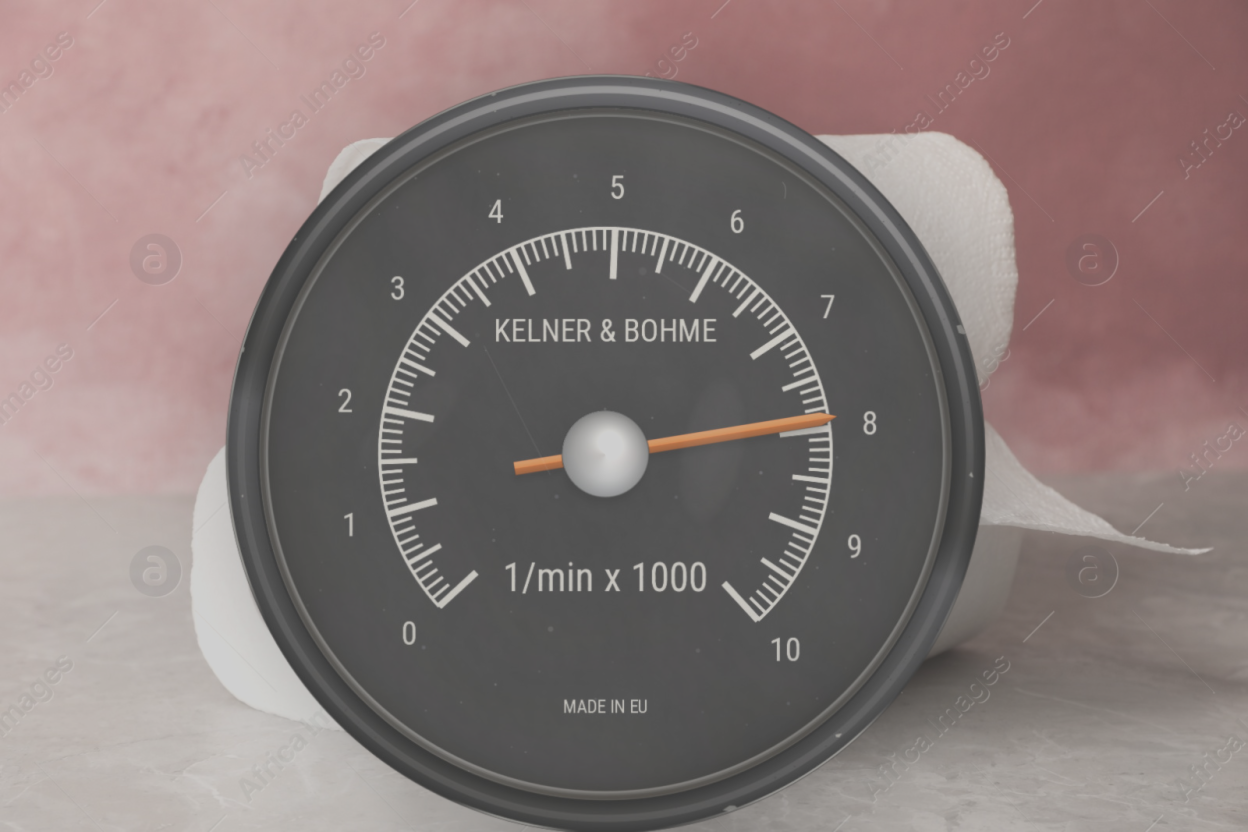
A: 7900 rpm
